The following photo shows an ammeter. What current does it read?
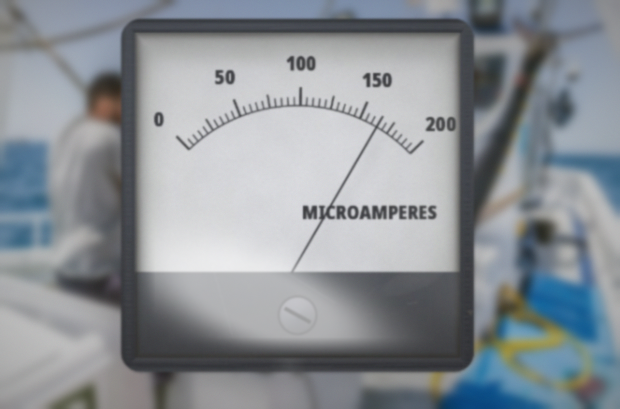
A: 165 µA
